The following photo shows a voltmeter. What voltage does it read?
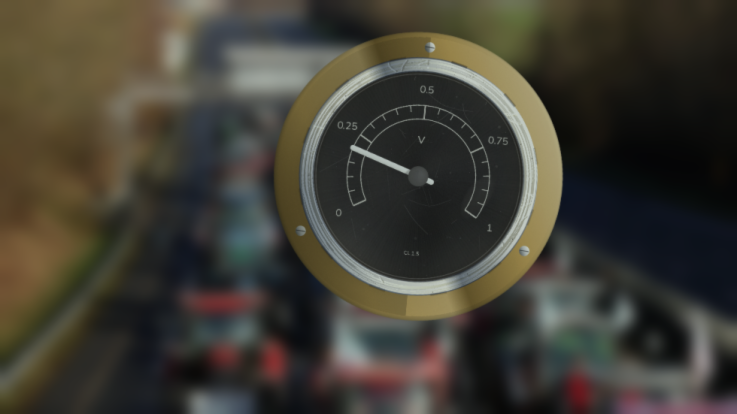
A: 0.2 V
